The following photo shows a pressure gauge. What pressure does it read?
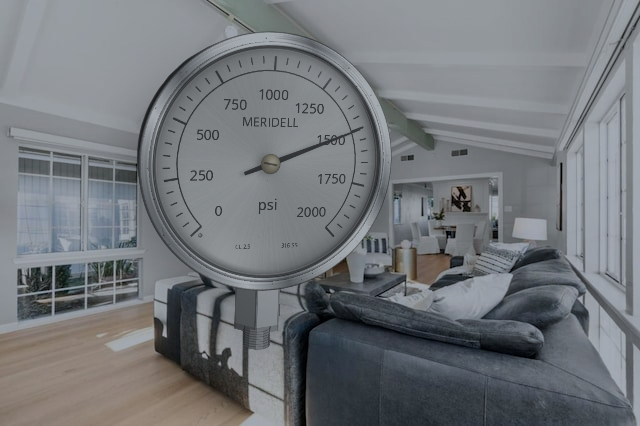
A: 1500 psi
